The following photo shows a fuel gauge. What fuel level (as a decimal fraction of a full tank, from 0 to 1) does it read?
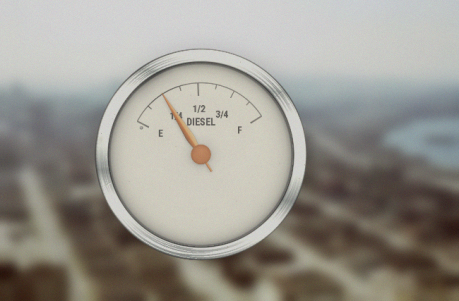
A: 0.25
